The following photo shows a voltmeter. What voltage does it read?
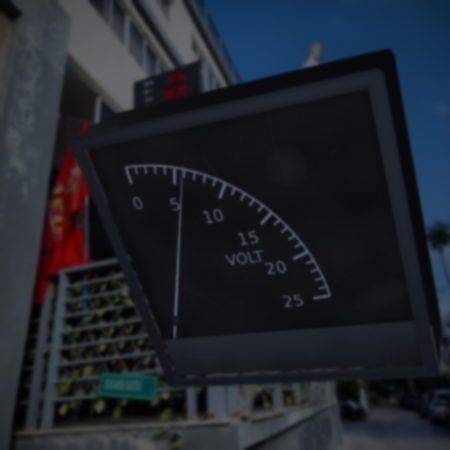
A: 6 V
